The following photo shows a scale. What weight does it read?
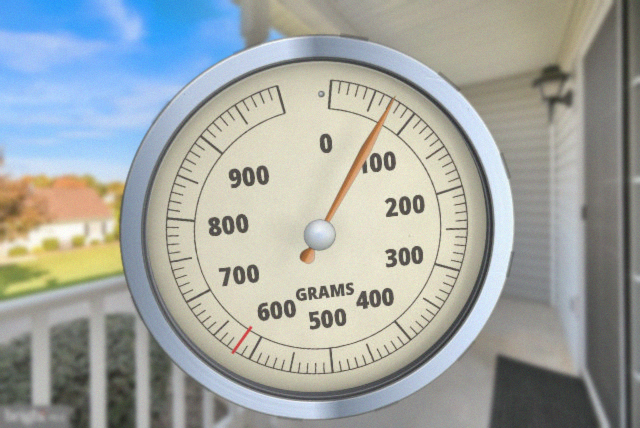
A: 70 g
